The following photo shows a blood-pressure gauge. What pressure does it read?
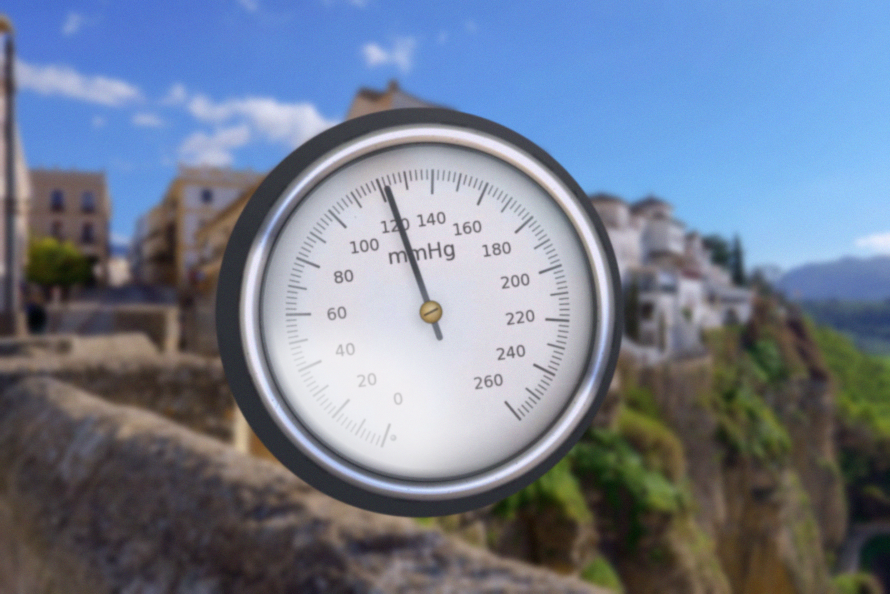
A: 122 mmHg
